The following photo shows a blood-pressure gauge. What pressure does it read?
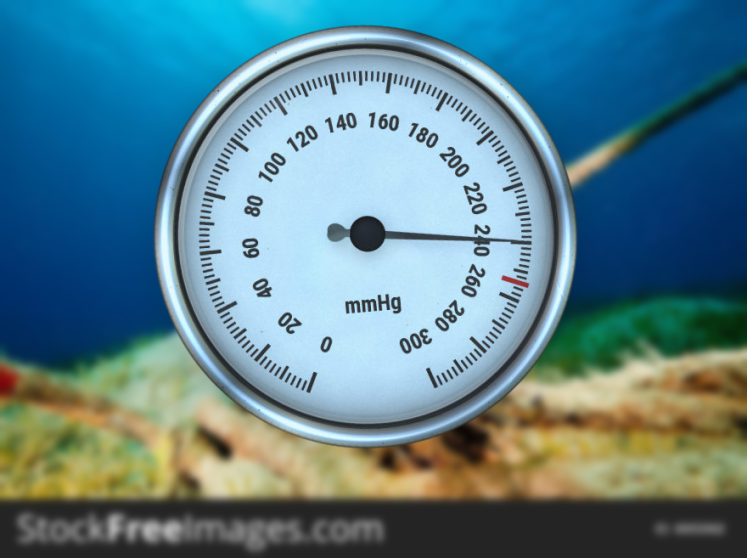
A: 240 mmHg
